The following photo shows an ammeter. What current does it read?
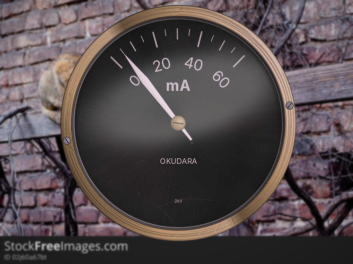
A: 5 mA
